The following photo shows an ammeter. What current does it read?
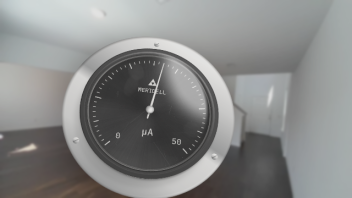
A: 27 µA
